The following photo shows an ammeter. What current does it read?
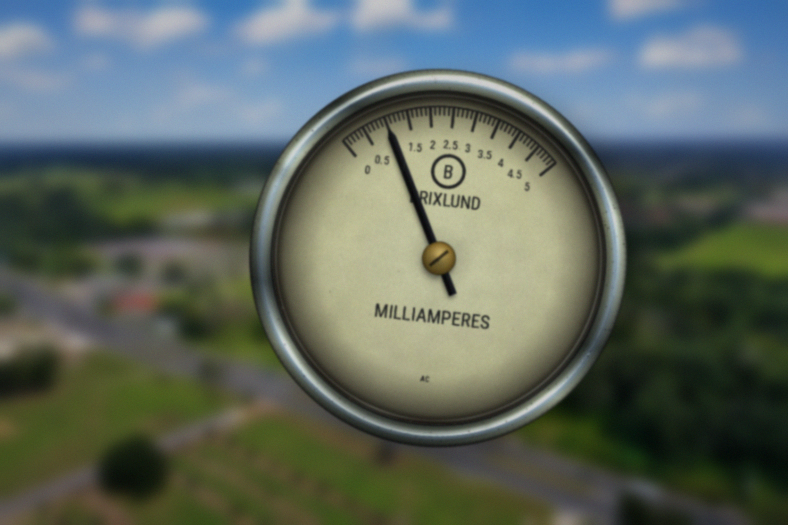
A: 1 mA
